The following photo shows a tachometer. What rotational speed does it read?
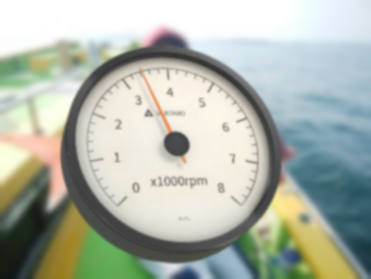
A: 3400 rpm
